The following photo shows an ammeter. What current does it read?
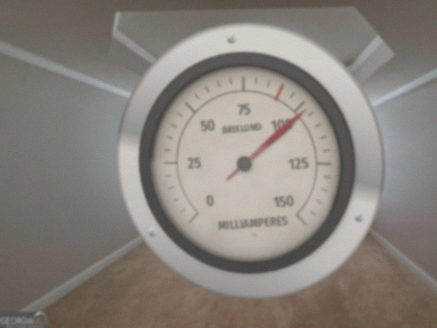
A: 102.5 mA
